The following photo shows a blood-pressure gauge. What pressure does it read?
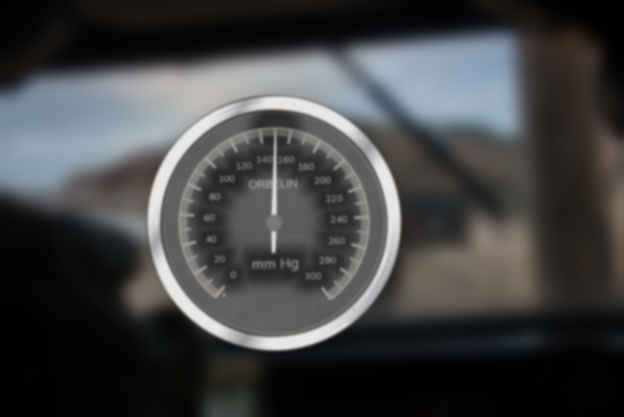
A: 150 mmHg
